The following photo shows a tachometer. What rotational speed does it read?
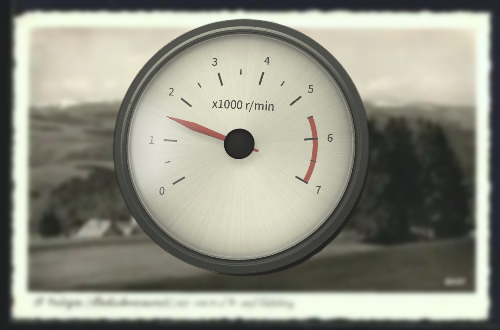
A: 1500 rpm
